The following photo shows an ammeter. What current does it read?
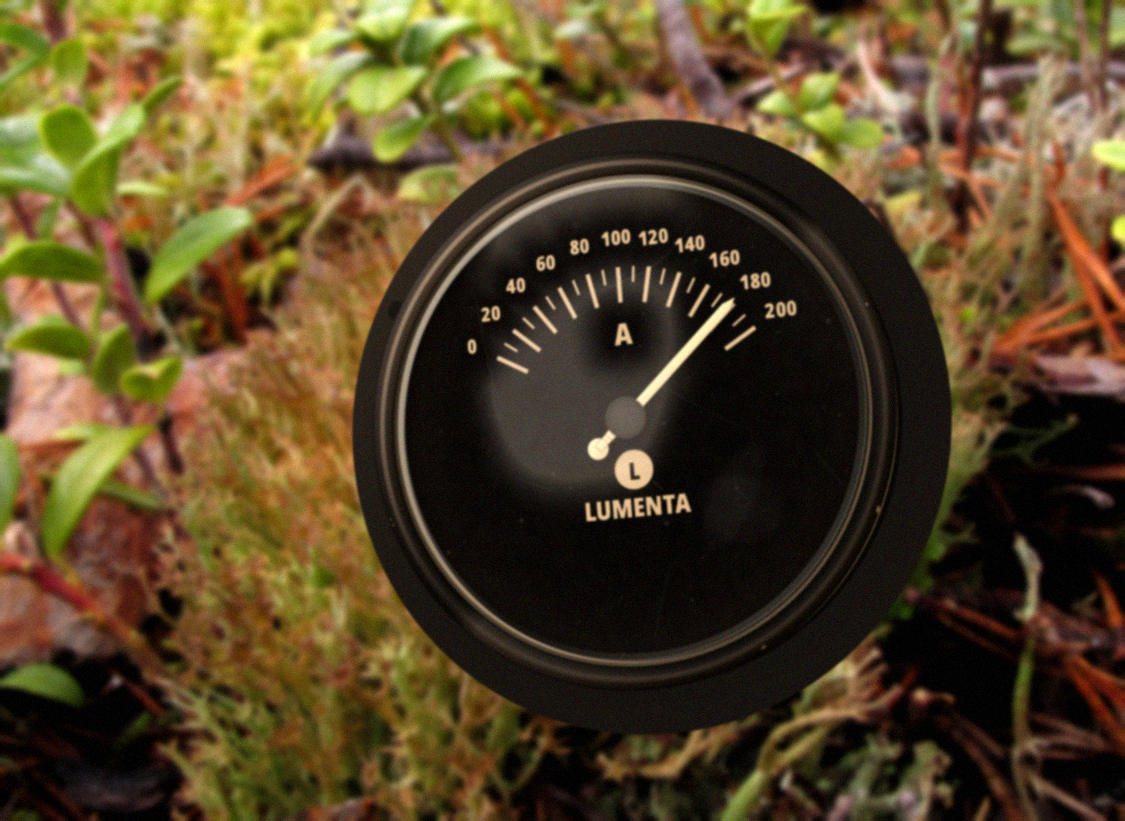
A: 180 A
